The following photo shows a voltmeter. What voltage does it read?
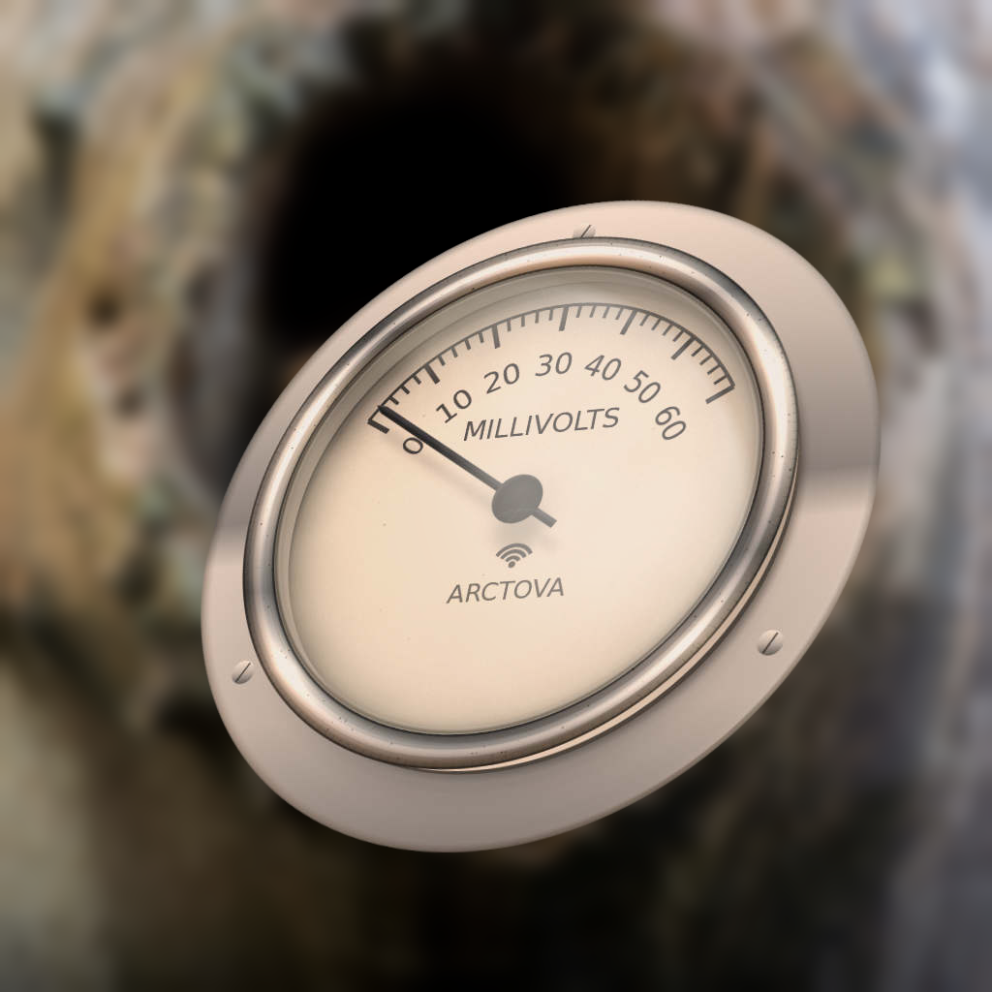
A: 2 mV
